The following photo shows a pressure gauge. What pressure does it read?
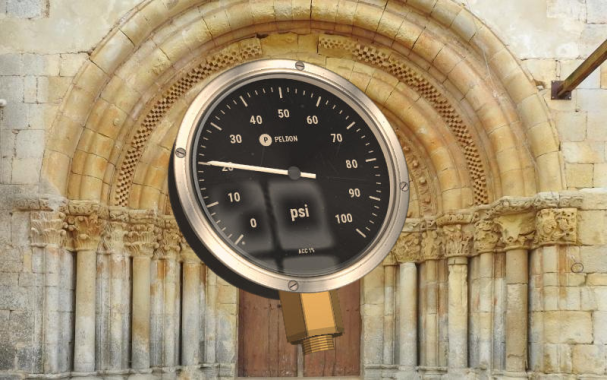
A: 20 psi
